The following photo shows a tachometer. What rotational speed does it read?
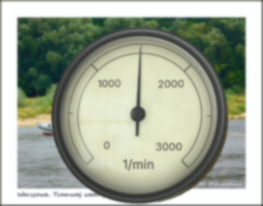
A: 1500 rpm
